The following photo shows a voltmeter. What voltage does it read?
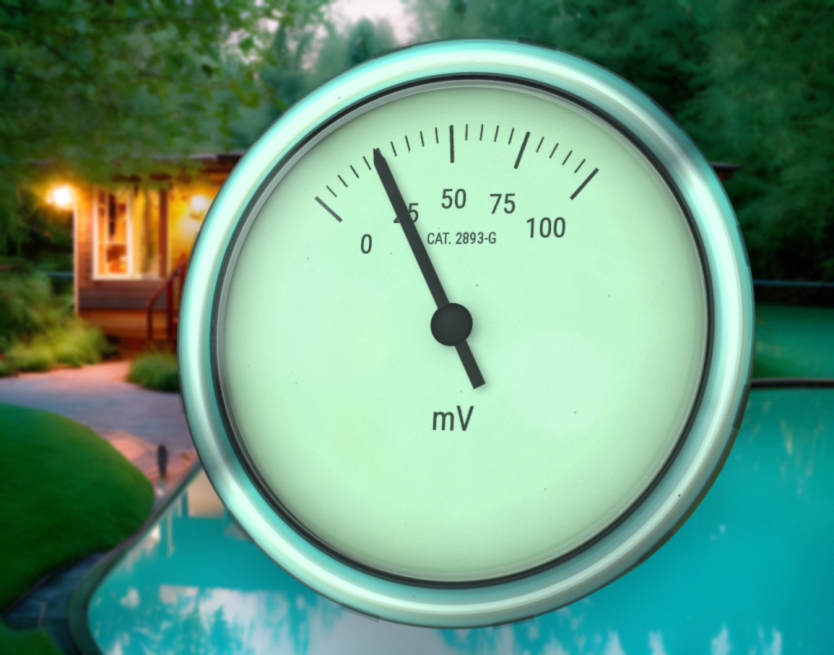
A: 25 mV
